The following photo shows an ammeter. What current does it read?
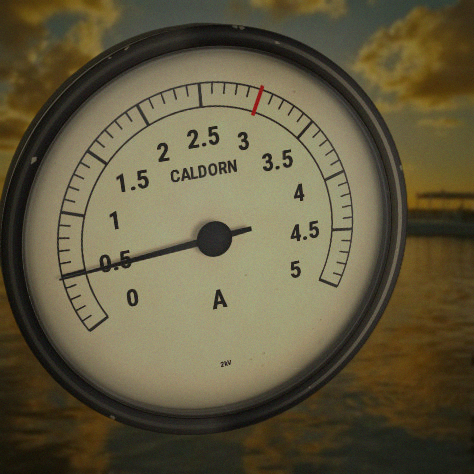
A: 0.5 A
